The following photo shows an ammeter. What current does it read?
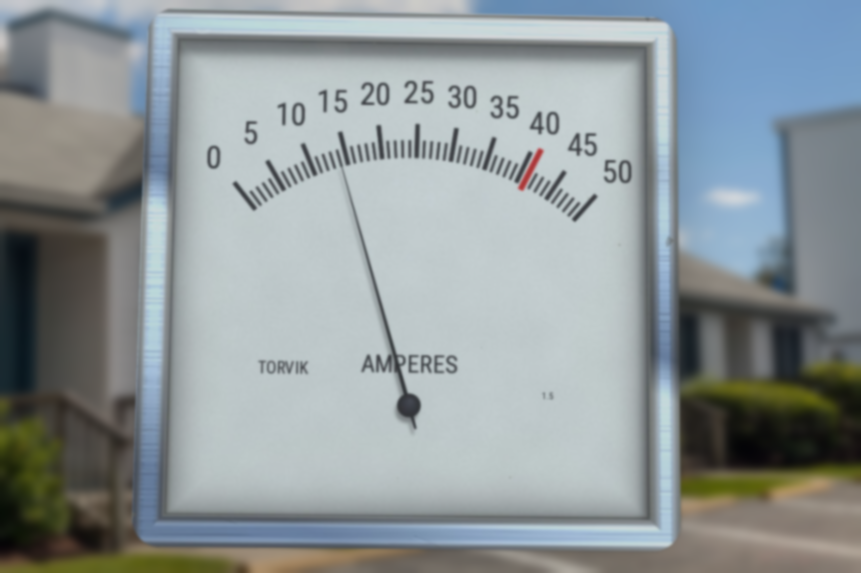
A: 14 A
